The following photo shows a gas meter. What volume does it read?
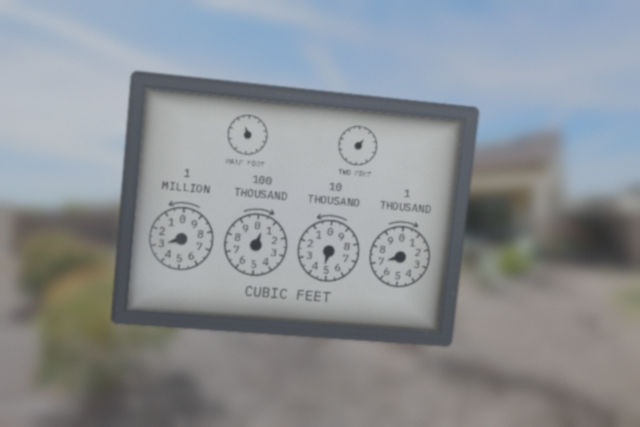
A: 304700 ft³
